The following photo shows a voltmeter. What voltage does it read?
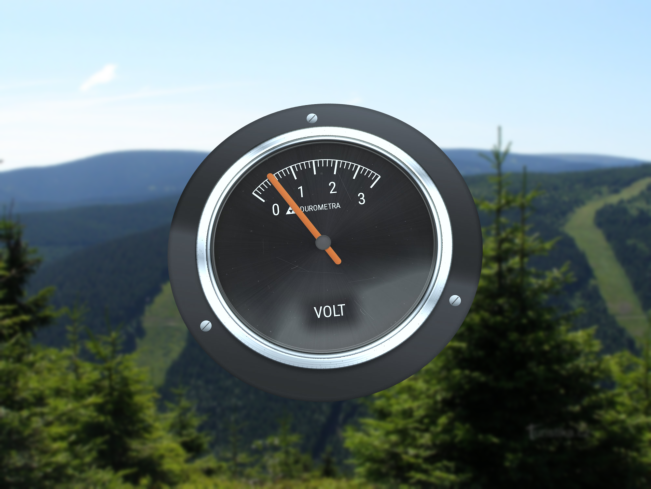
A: 0.5 V
